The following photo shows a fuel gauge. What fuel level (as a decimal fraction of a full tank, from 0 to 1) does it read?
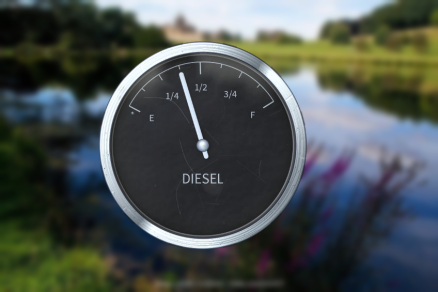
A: 0.375
